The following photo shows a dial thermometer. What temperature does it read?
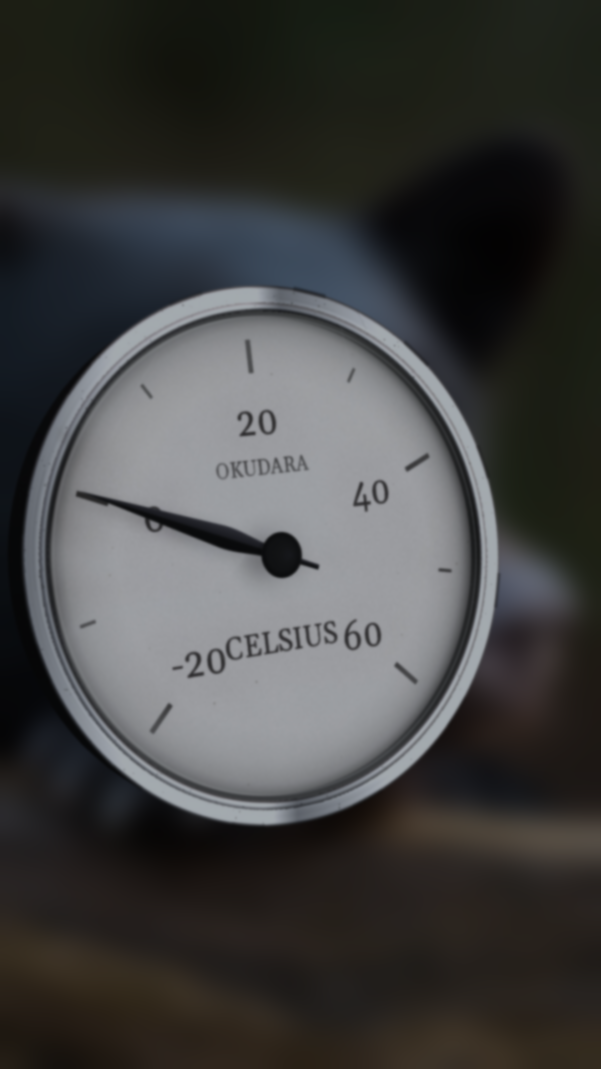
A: 0 °C
